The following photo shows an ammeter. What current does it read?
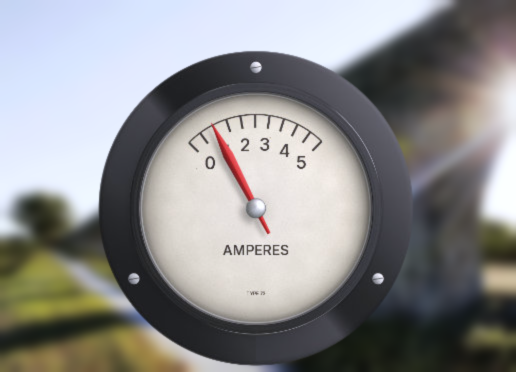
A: 1 A
